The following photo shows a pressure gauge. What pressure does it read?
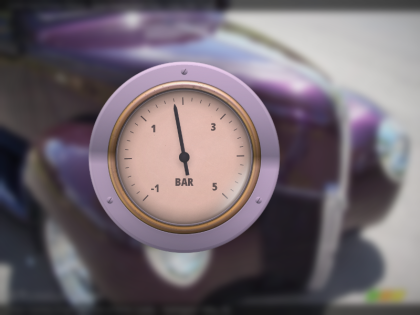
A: 1.8 bar
